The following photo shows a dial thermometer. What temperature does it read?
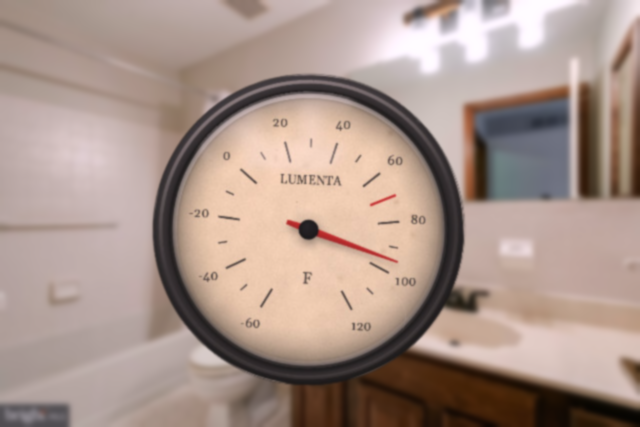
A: 95 °F
